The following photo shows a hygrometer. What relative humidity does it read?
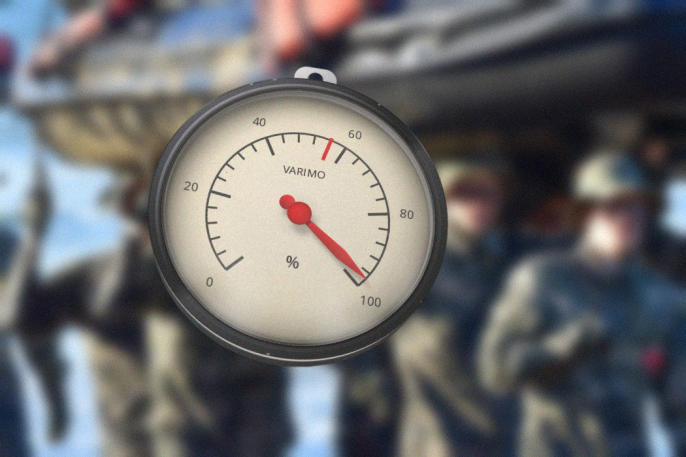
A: 98 %
